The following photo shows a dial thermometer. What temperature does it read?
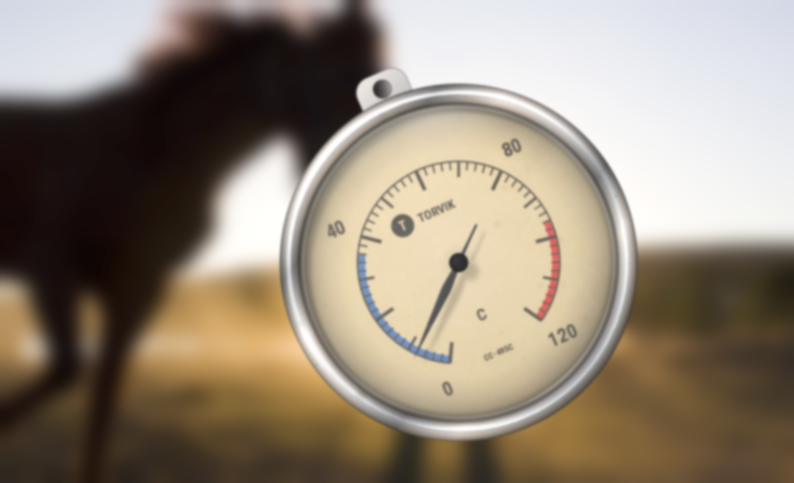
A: 8 °C
